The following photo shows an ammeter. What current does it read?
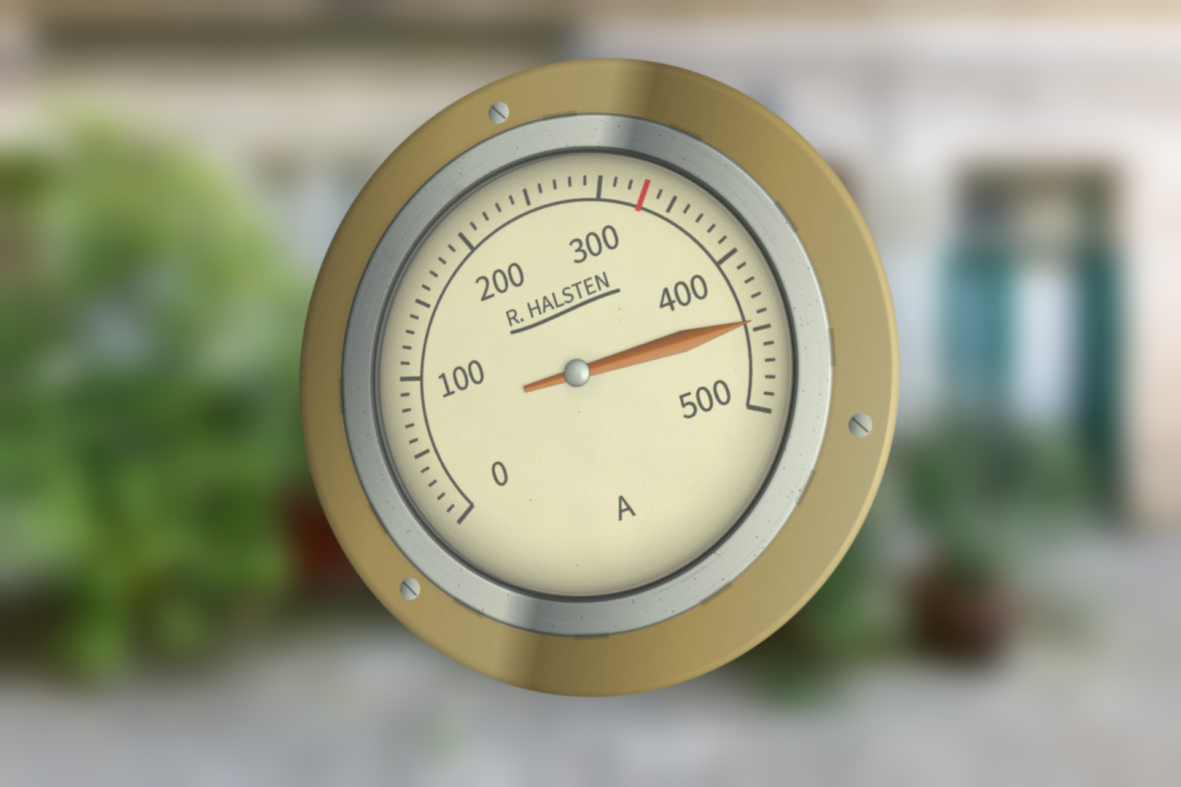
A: 445 A
